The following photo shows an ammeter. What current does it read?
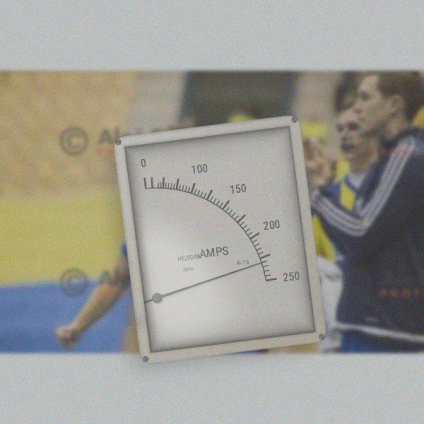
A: 230 A
